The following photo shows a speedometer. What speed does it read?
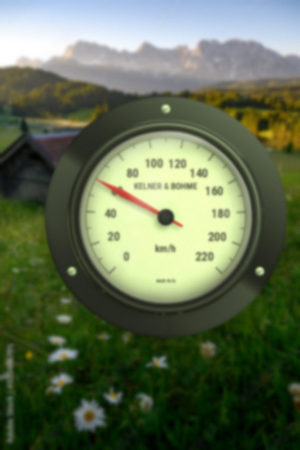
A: 60 km/h
